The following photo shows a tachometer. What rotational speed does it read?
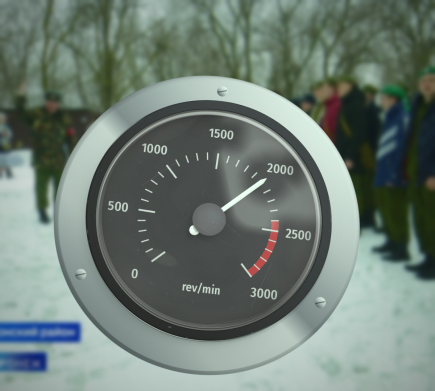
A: 2000 rpm
